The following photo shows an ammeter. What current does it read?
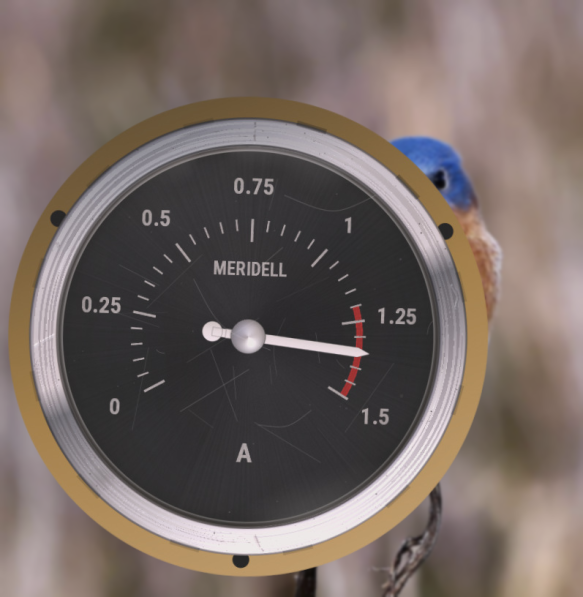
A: 1.35 A
